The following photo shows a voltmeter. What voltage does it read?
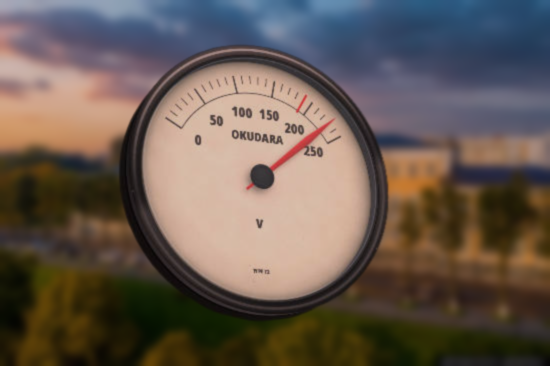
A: 230 V
